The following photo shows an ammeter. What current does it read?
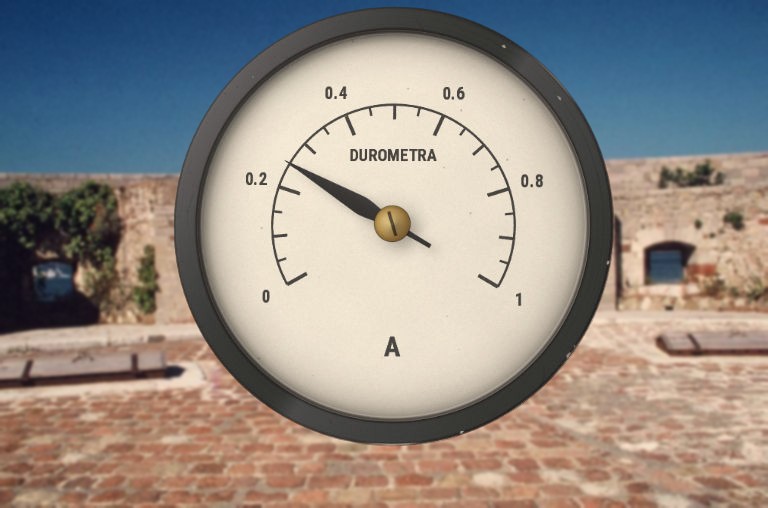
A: 0.25 A
